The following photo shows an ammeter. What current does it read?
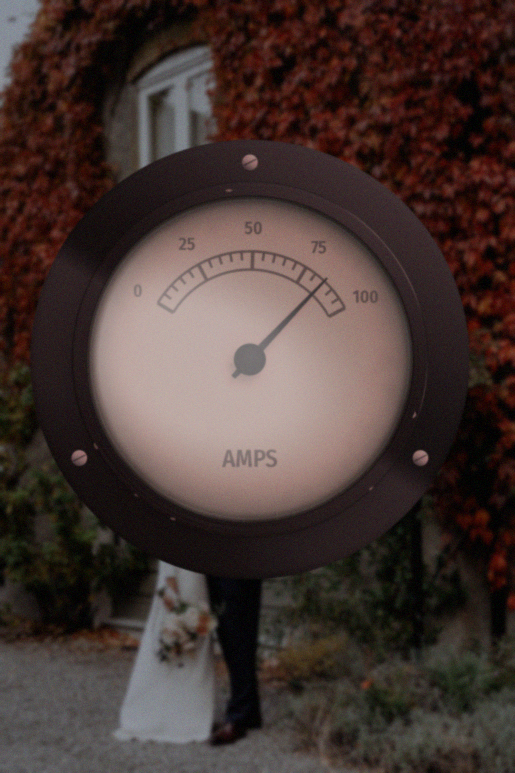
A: 85 A
